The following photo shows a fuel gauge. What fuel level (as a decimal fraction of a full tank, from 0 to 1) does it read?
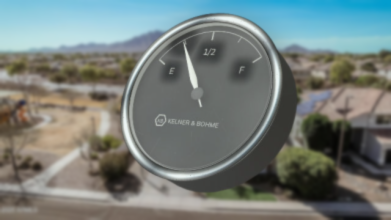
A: 0.25
